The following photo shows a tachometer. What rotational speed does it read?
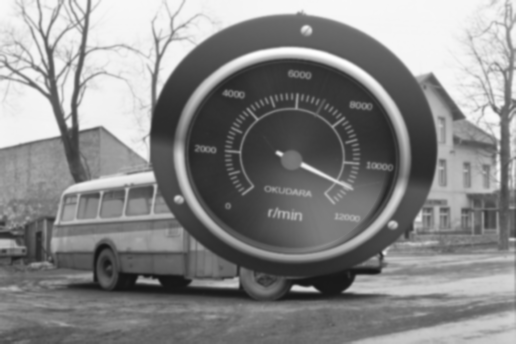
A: 11000 rpm
